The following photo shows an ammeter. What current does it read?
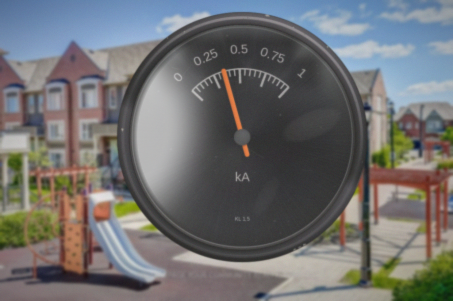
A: 0.35 kA
